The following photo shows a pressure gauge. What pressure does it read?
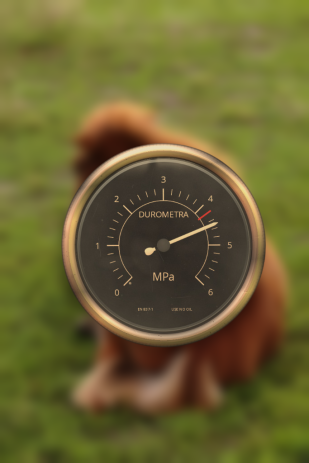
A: 4.5 MPa
